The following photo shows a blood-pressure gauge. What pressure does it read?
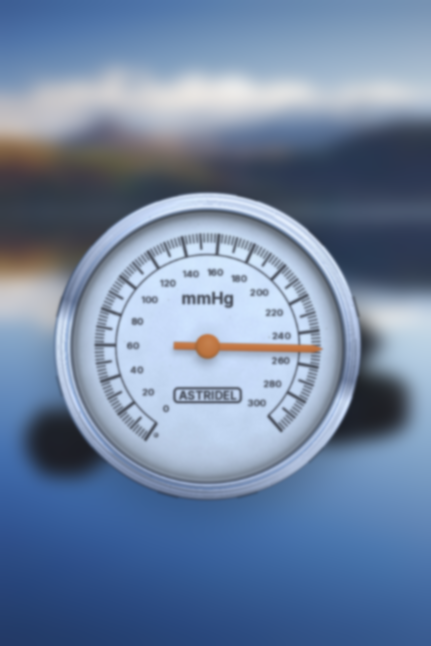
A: 250 mmHg
